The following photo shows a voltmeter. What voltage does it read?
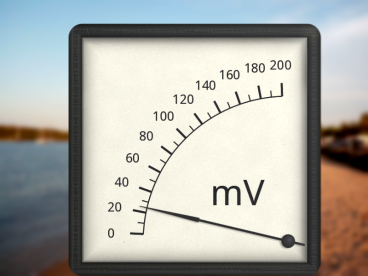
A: 25 mV
